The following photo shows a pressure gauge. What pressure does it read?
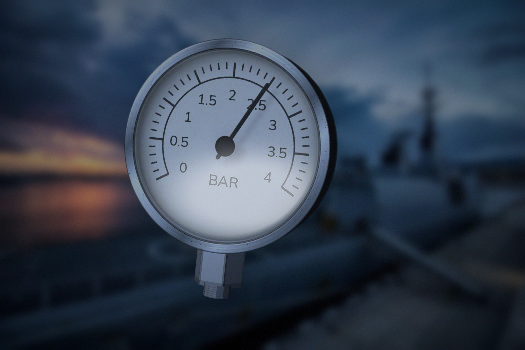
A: 2.5 bar
